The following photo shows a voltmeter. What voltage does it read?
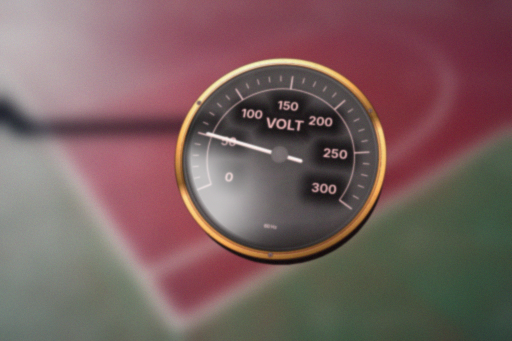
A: 50 V
